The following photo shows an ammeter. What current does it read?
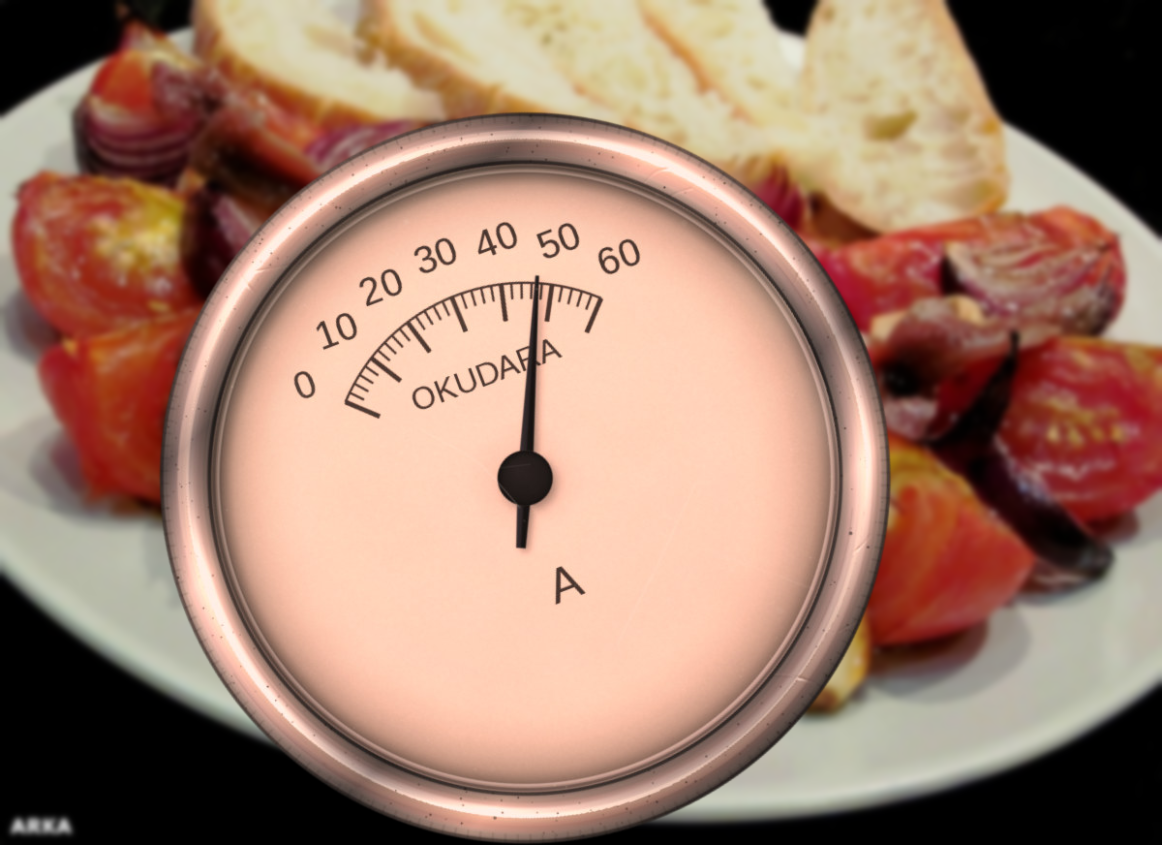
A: 47 A
